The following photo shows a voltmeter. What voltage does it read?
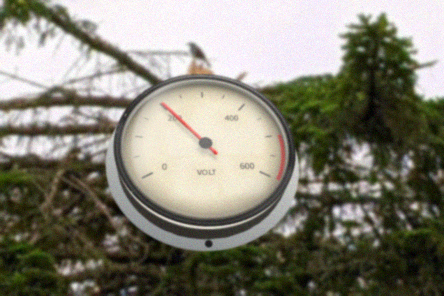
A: 200 V
